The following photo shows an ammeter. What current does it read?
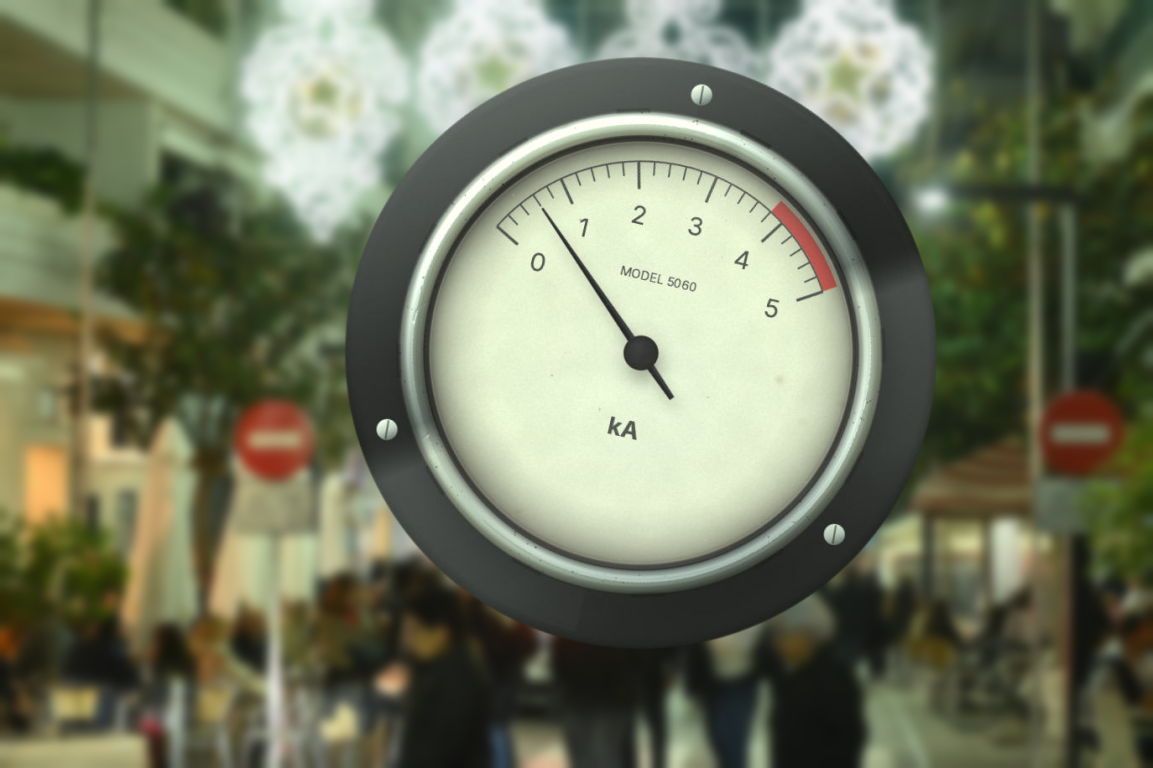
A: 0.6 kA
